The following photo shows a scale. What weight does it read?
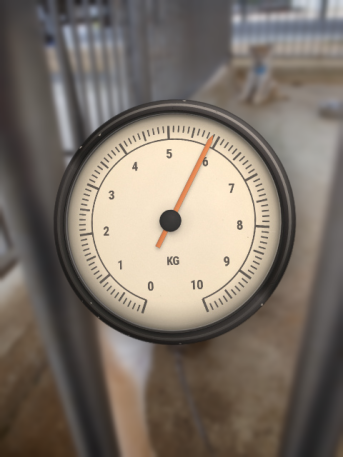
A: 5.9 kg
